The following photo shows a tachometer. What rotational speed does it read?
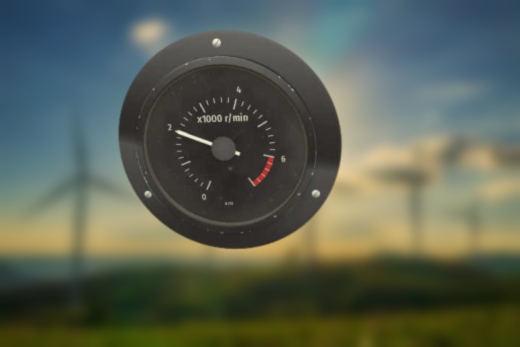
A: 2000 rpm
